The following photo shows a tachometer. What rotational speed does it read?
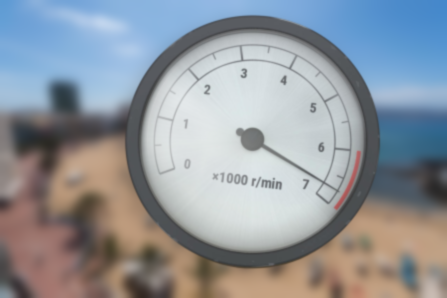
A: 6750 rpm
